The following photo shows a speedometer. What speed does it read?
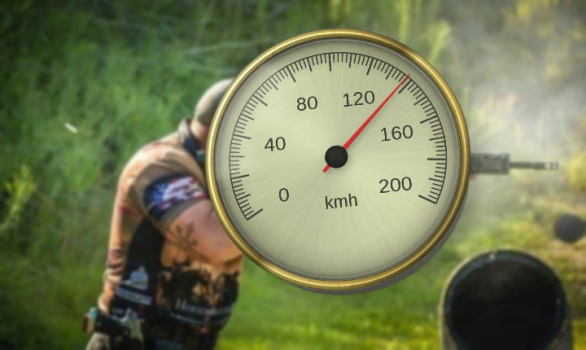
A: 138 km/h
